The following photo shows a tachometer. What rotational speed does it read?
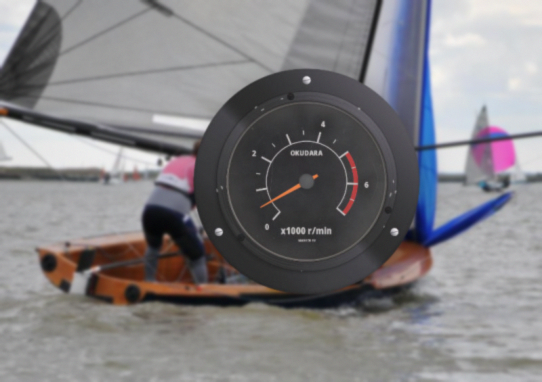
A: 500 rpm
